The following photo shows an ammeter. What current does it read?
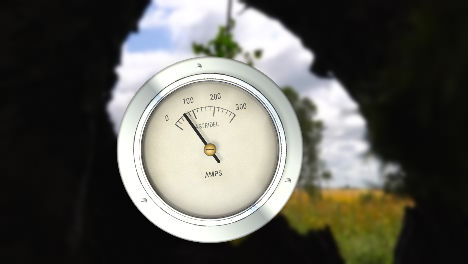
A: 60 A
